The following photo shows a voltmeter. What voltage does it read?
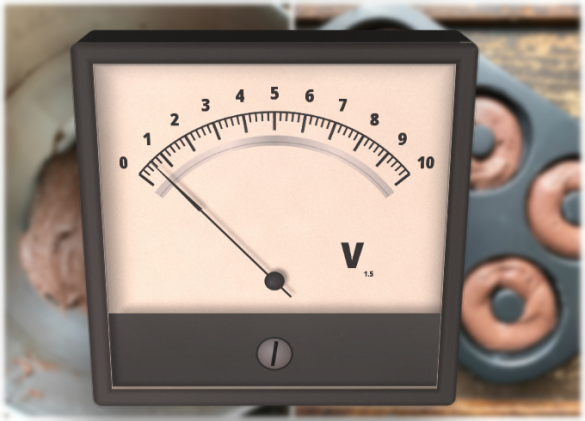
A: 0.6 V
